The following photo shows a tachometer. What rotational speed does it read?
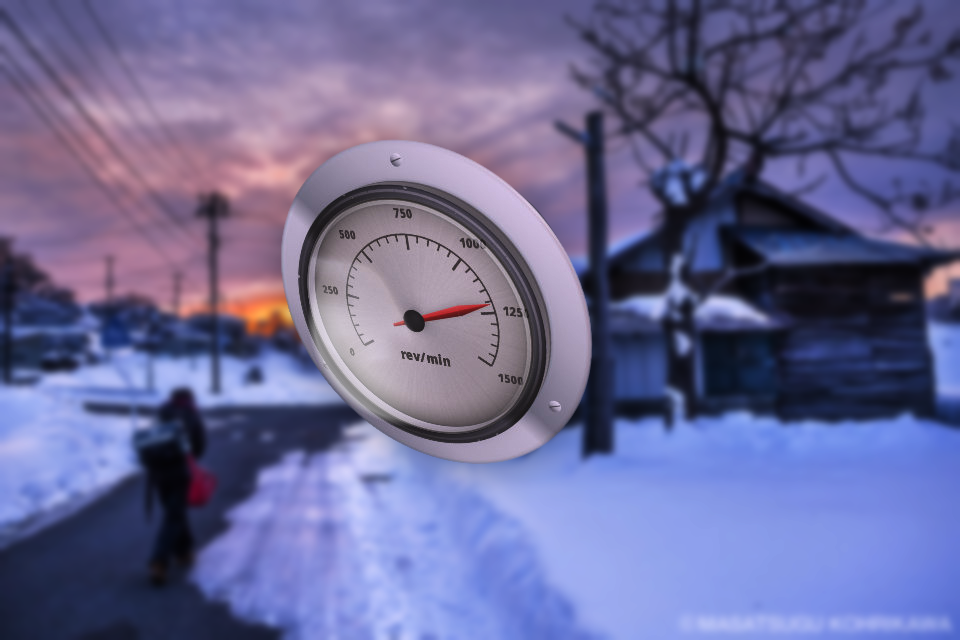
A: 1200 rpm
